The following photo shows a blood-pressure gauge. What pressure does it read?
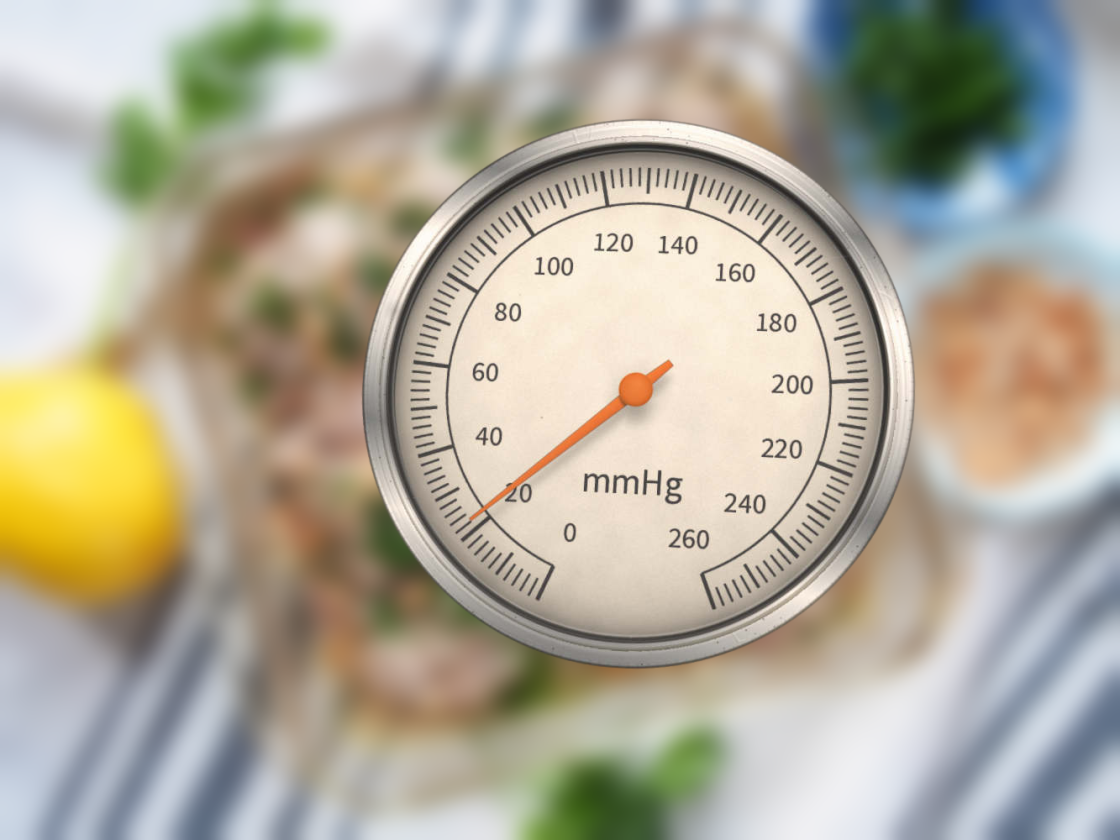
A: 22 mmHg
